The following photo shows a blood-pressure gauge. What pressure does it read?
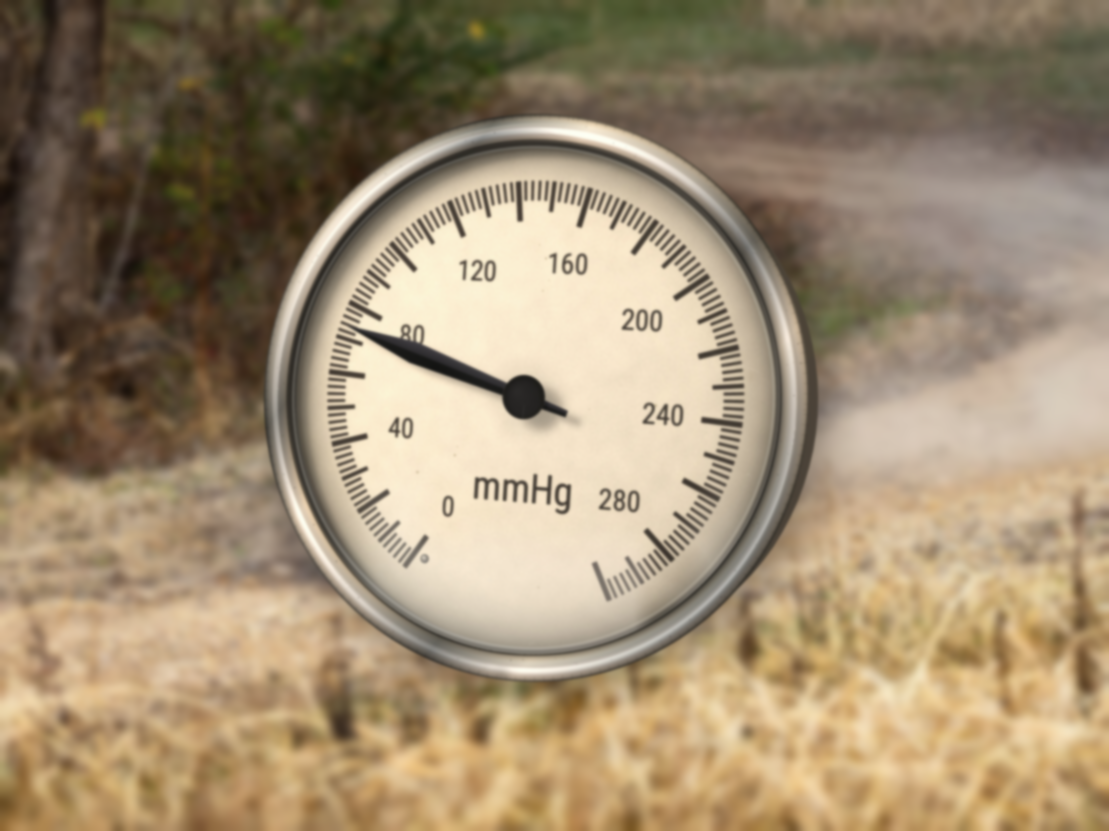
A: 74 mmHg
